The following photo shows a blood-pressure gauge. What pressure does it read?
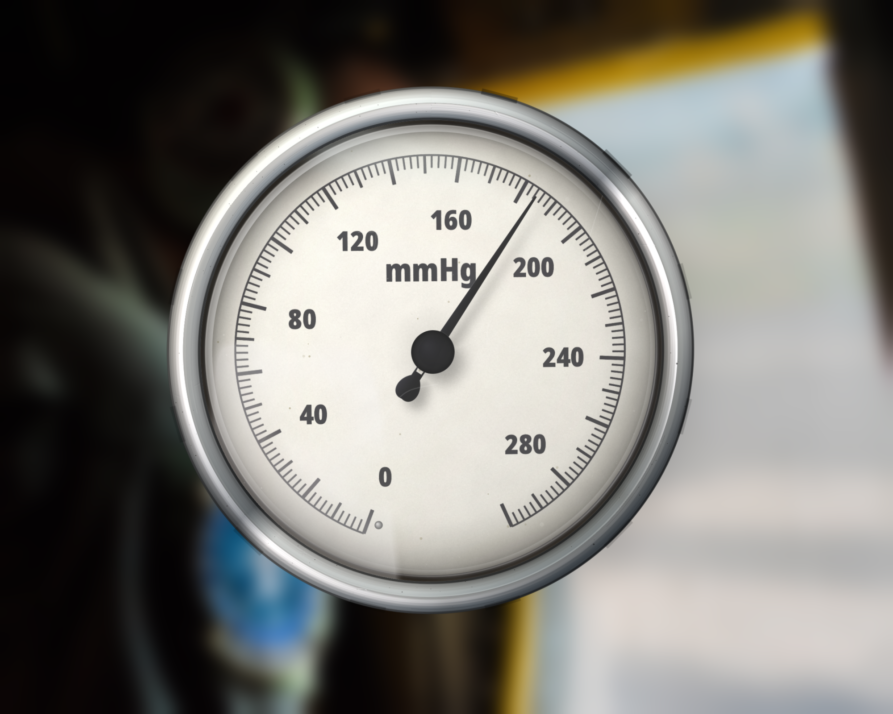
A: 184 mmHg
